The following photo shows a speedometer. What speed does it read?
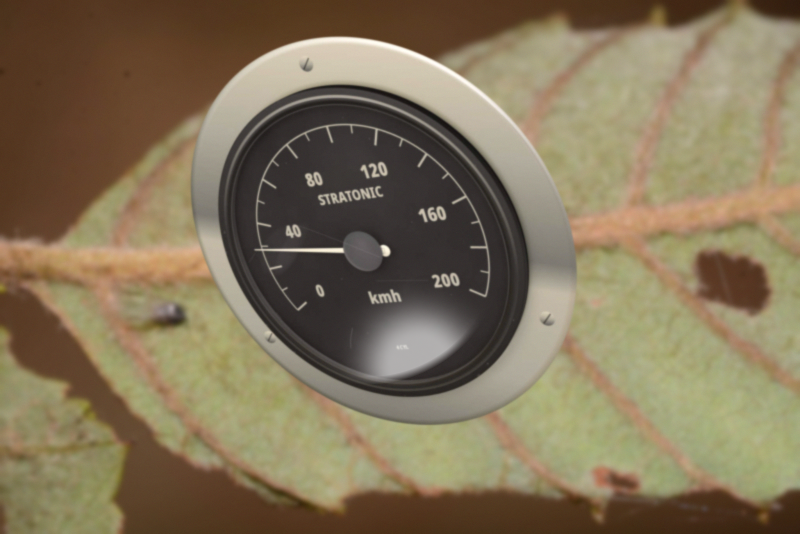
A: 30 km/h
